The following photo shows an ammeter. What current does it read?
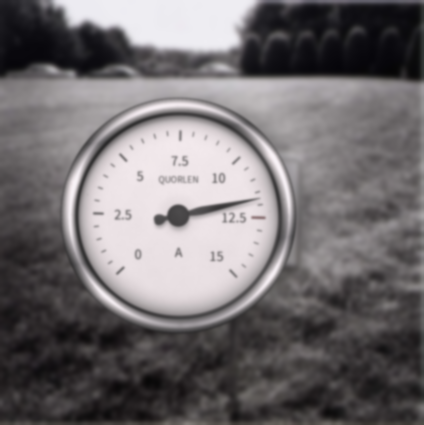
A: 11.75 A
